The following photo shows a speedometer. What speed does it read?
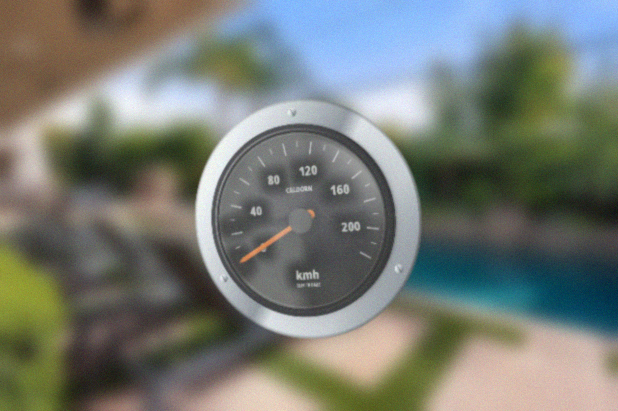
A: 0 km/h
